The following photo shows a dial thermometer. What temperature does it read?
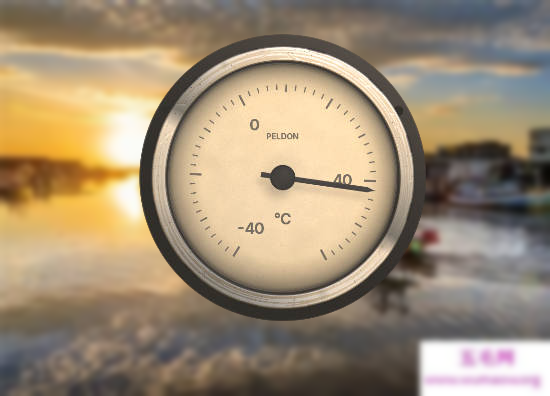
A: 42 °C
